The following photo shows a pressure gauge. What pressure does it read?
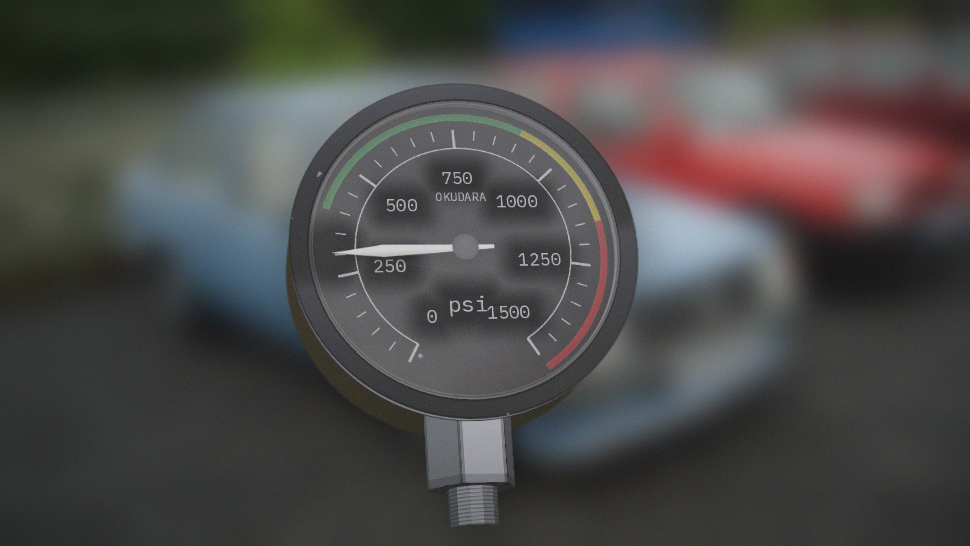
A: 300 psi
